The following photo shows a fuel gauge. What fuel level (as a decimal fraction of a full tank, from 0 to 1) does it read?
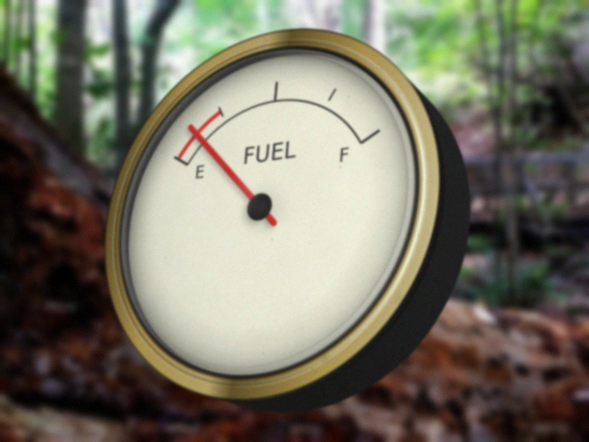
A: 0.125
